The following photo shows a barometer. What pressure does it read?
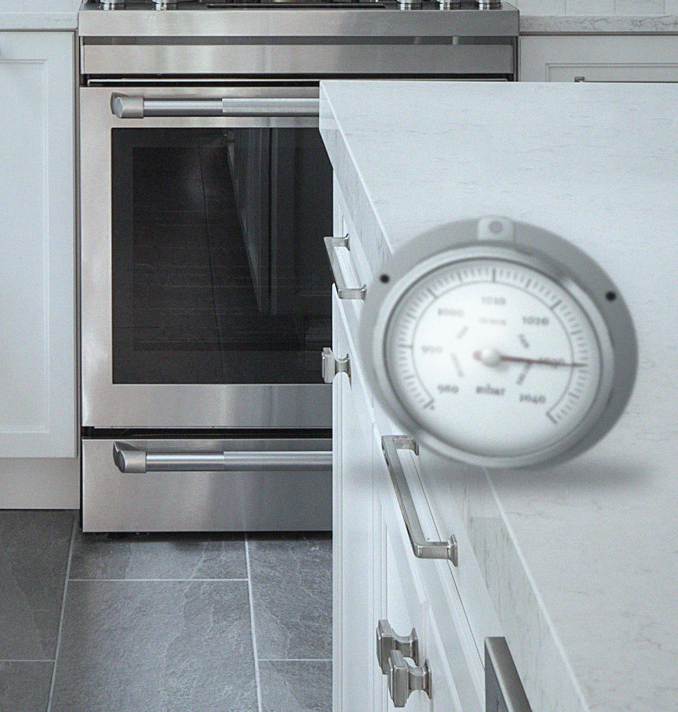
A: 1030 mbar
